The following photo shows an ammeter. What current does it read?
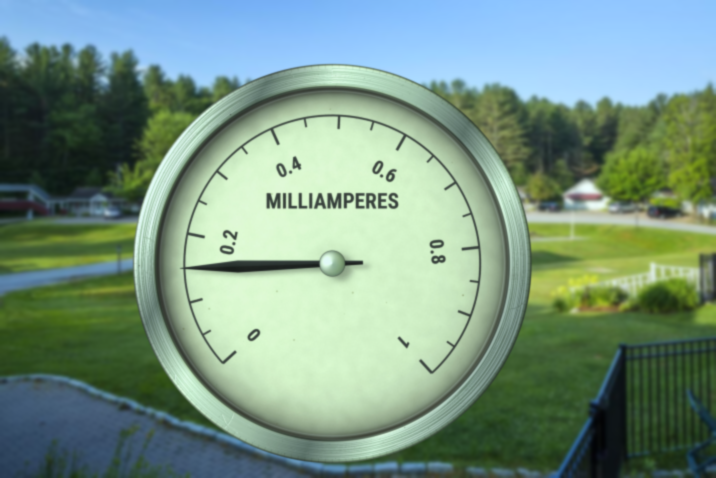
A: 0.15 mA
